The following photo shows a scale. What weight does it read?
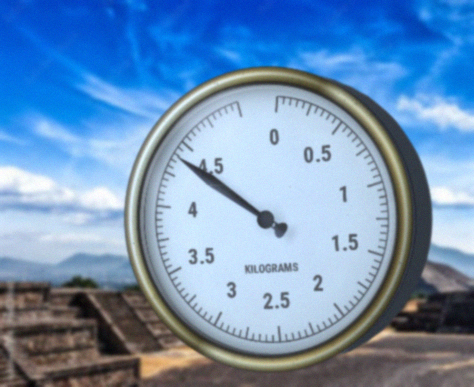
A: 4.4 kg
